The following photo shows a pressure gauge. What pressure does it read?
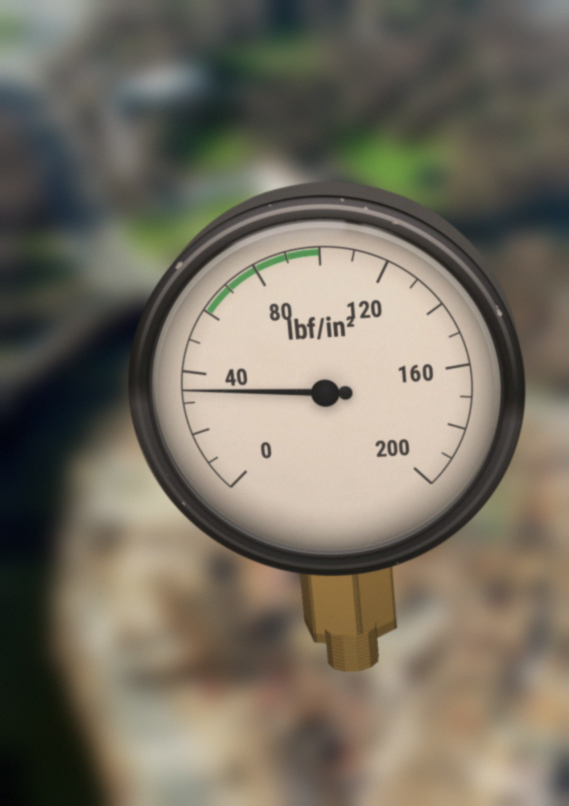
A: 35 psi
